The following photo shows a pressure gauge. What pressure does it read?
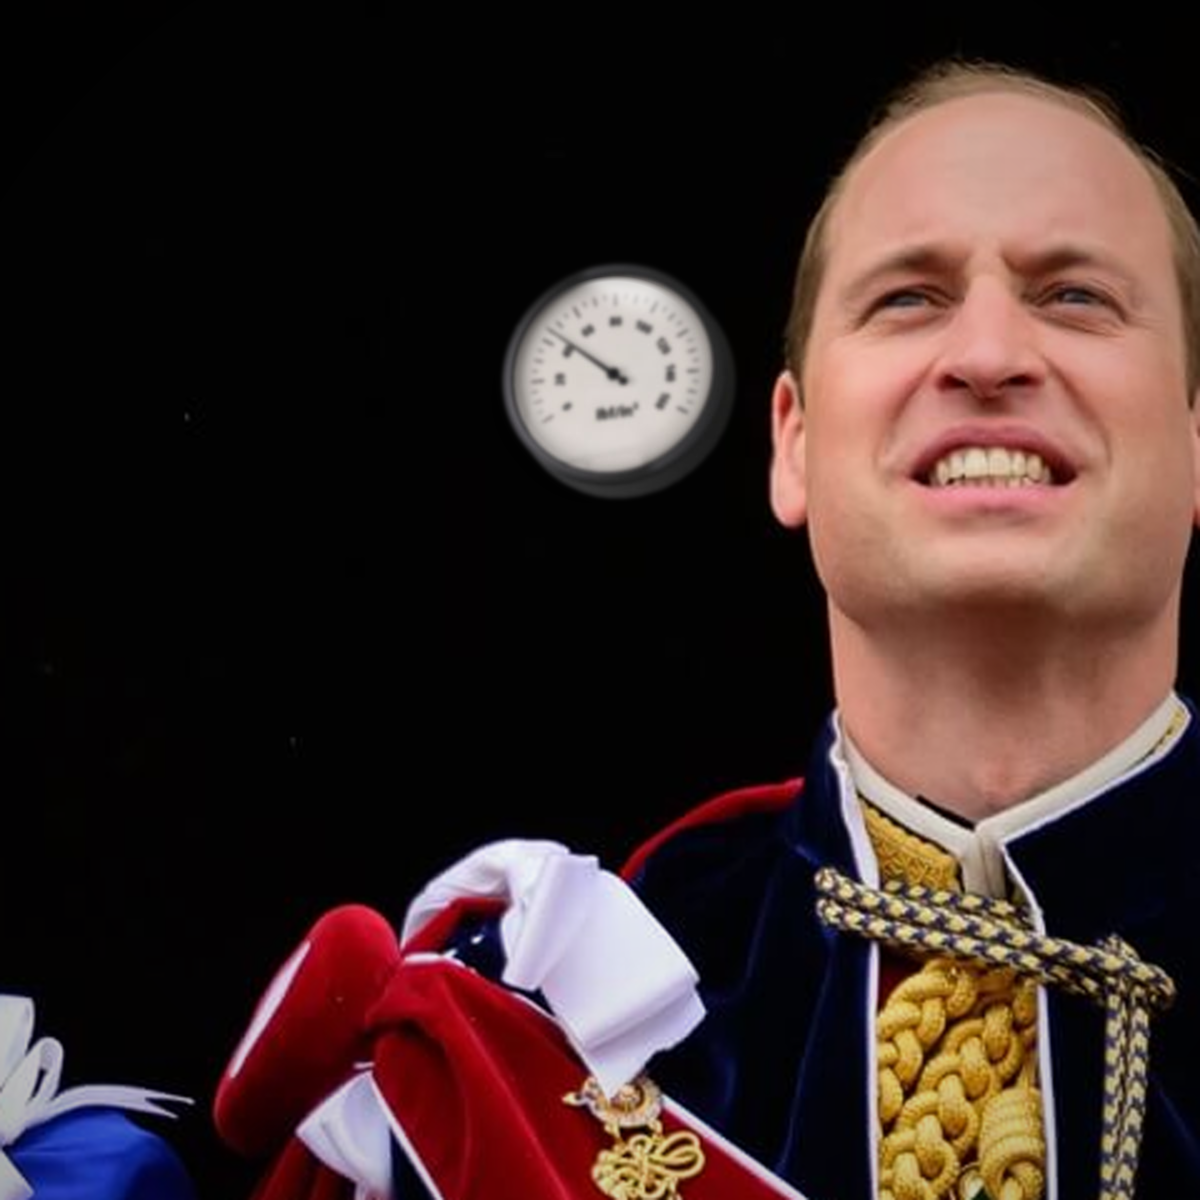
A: 45 psi
